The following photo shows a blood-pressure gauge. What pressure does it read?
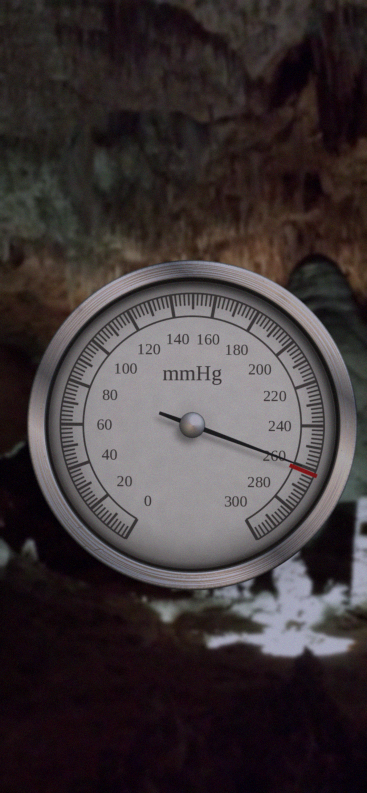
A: 260 mmHg
